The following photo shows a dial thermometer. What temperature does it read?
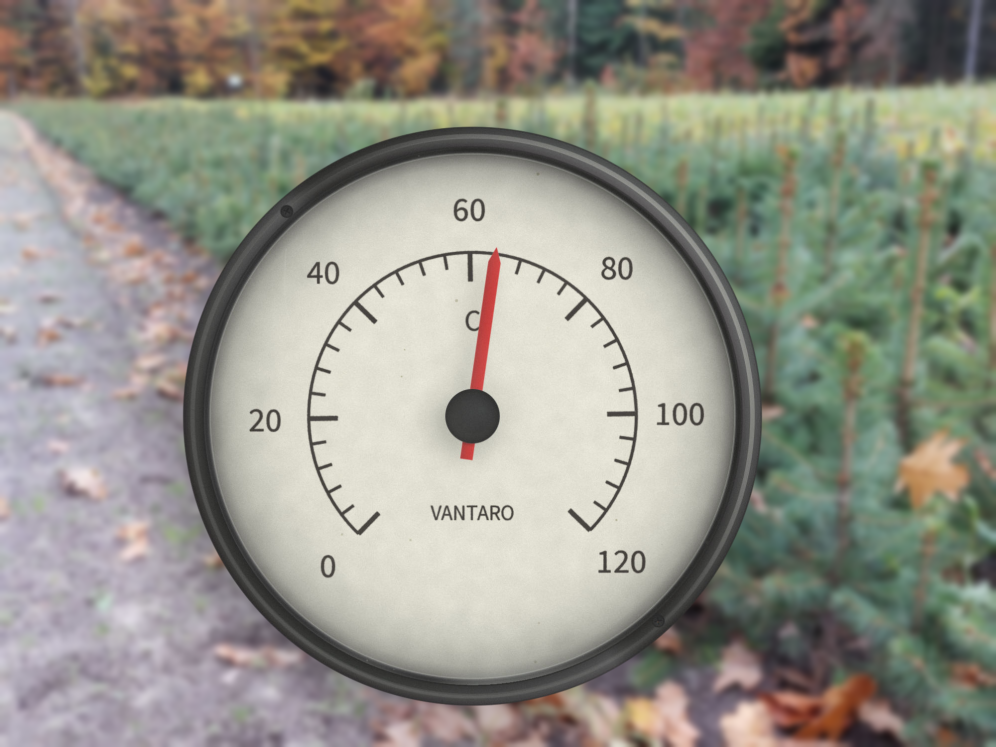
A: 64 °C
